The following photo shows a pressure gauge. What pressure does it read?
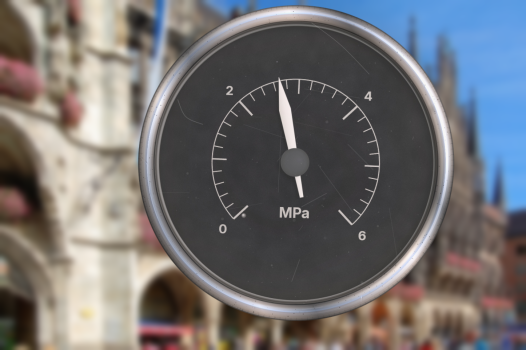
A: 2.7 MPa
